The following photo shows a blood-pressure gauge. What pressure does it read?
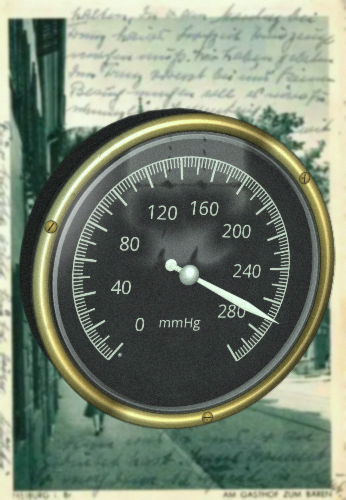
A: 270 mmHg
